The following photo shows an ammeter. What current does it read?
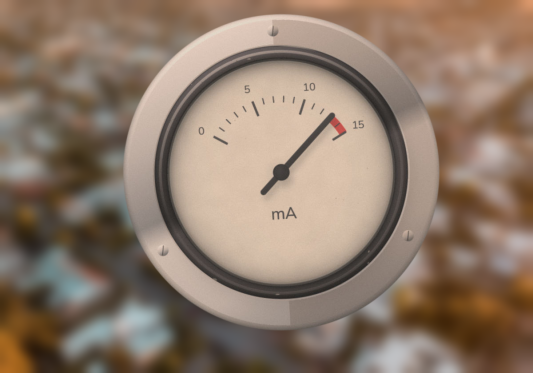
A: 13 mA
